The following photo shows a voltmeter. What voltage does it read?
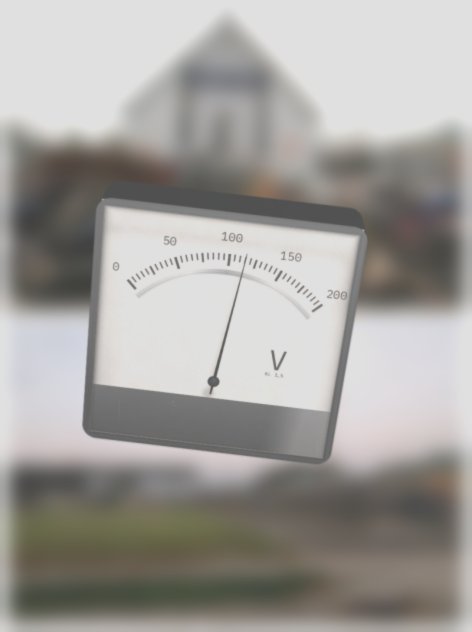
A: 115 V
